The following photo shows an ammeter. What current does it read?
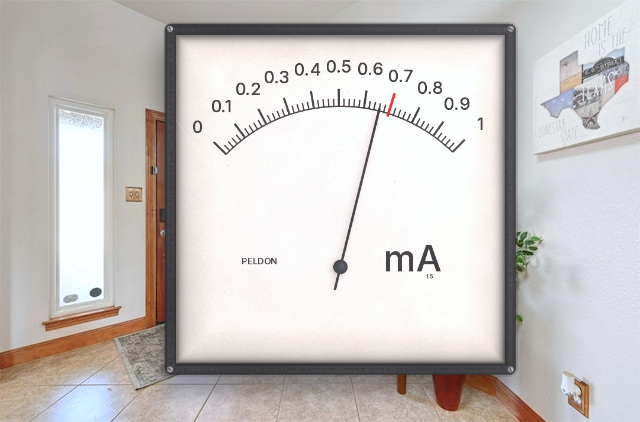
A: 0.66 mA
